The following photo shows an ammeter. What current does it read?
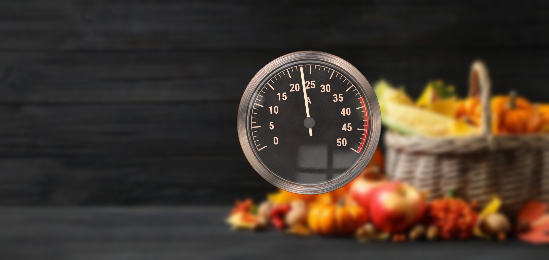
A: 23 A
